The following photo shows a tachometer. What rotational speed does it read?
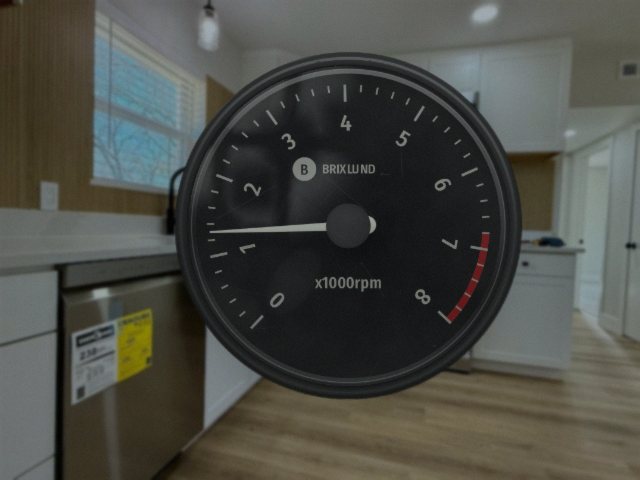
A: 1300 rpm
